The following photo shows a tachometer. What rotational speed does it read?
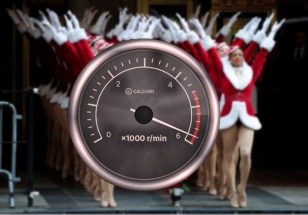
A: 5800 rpm
